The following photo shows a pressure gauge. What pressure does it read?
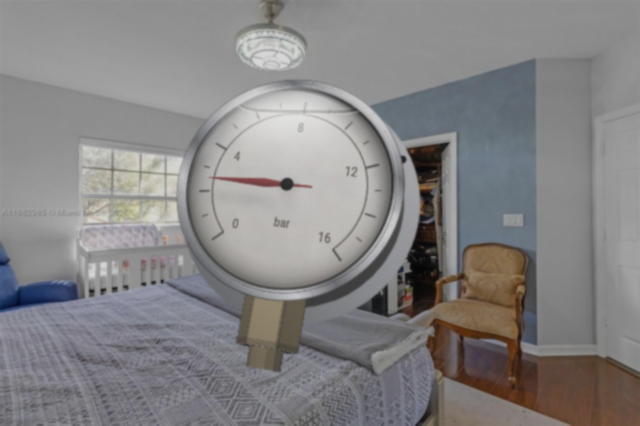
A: 2.5 bar
